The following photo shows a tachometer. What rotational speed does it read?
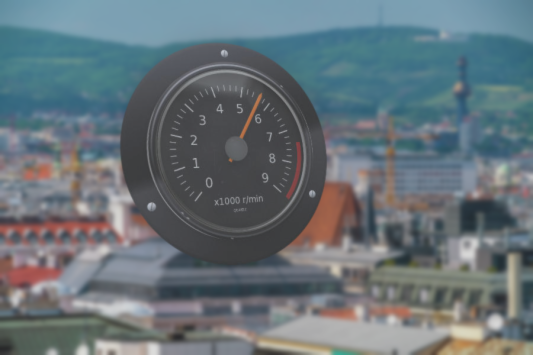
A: 5600 rpm
